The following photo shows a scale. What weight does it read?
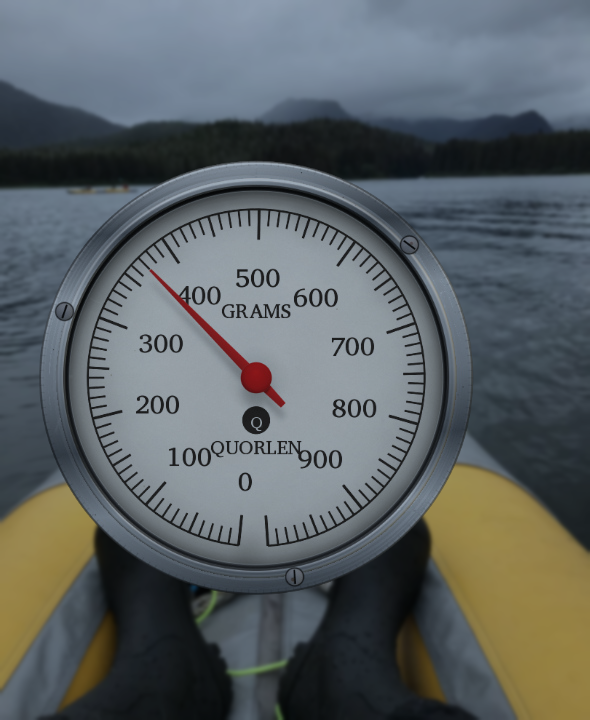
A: 370 g
